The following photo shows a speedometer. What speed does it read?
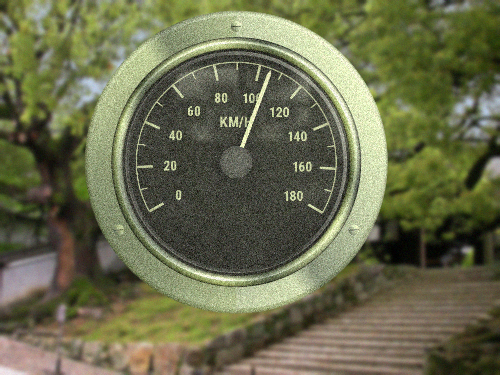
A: 105 km/h
